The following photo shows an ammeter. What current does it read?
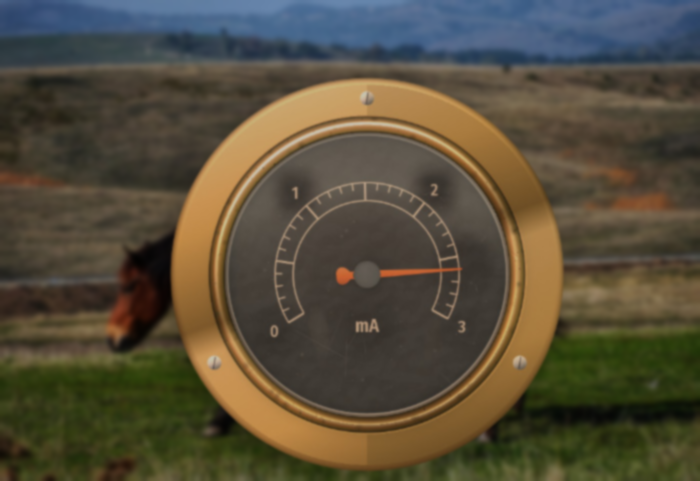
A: 2.6 mA
